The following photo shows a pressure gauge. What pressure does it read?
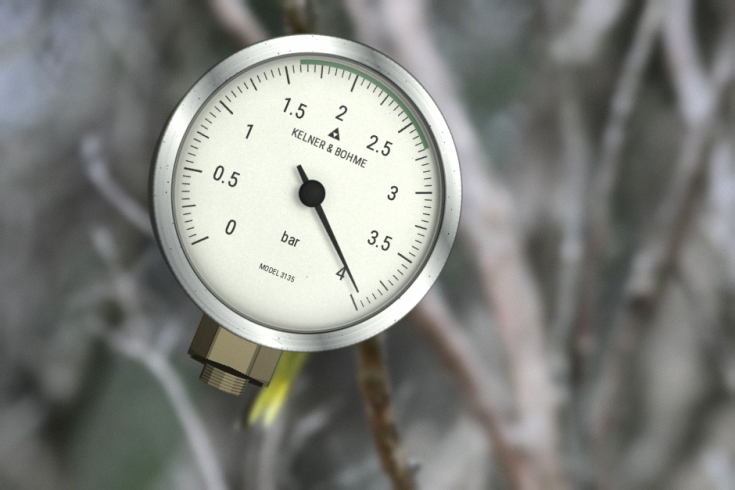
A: 3.95 bar
